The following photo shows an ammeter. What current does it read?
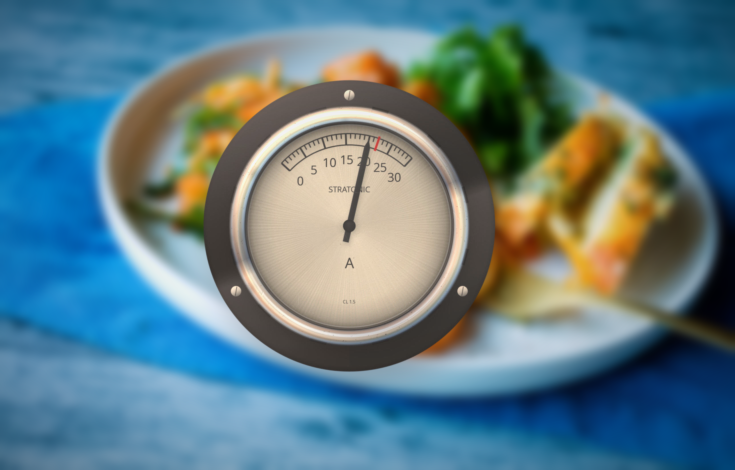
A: 20 A
